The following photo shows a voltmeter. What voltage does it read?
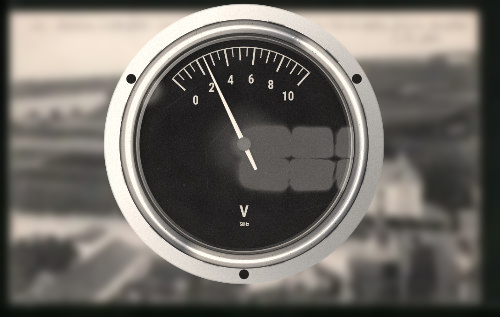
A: 2.5 V
